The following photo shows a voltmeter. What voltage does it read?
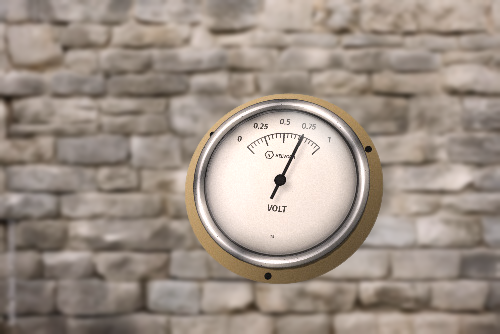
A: 0.75 V
